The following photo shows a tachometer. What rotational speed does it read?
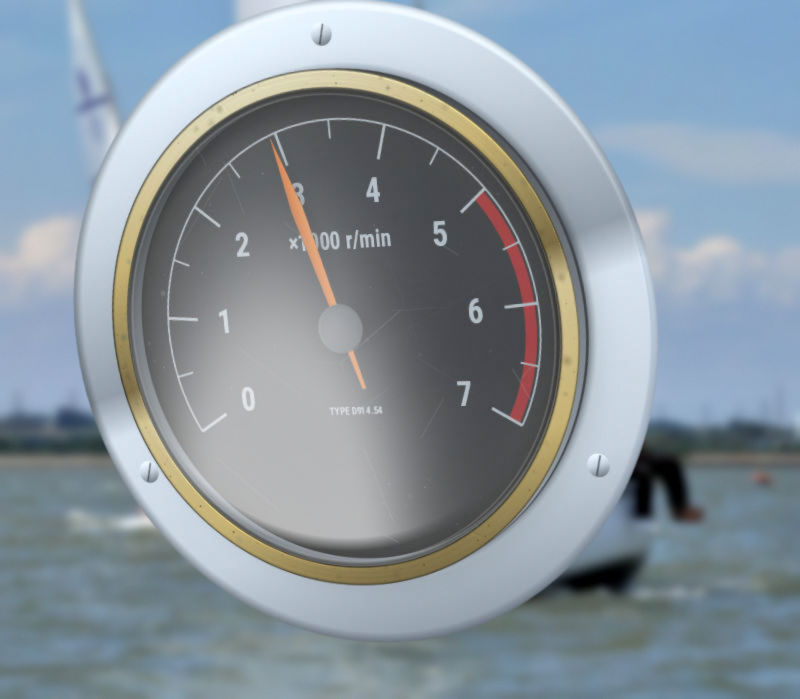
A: 3000 rpm
